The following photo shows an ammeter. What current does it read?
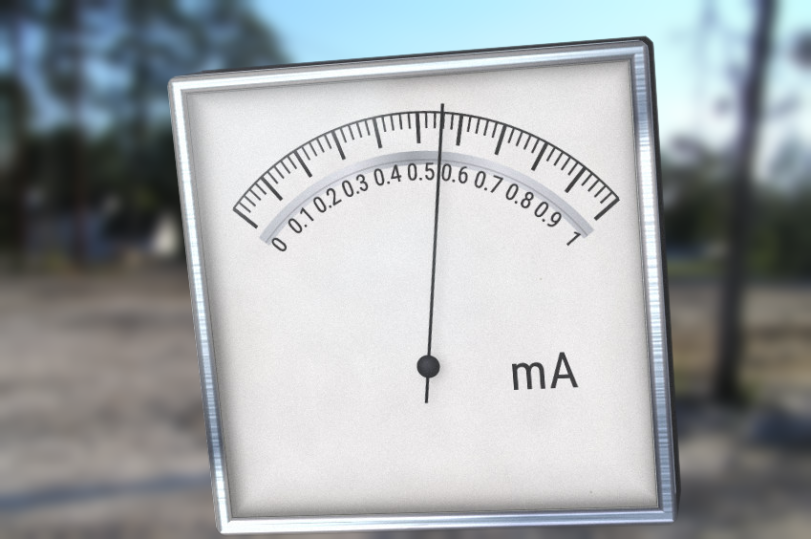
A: 0.56 mA
